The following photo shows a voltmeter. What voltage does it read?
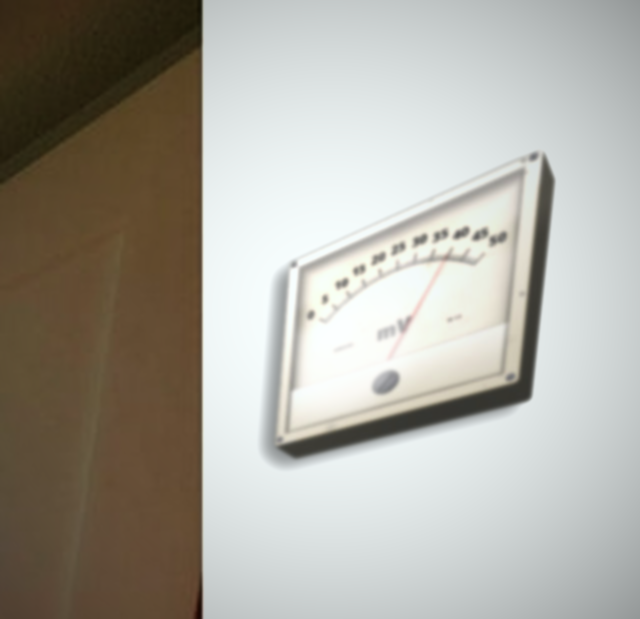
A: 40 mV
